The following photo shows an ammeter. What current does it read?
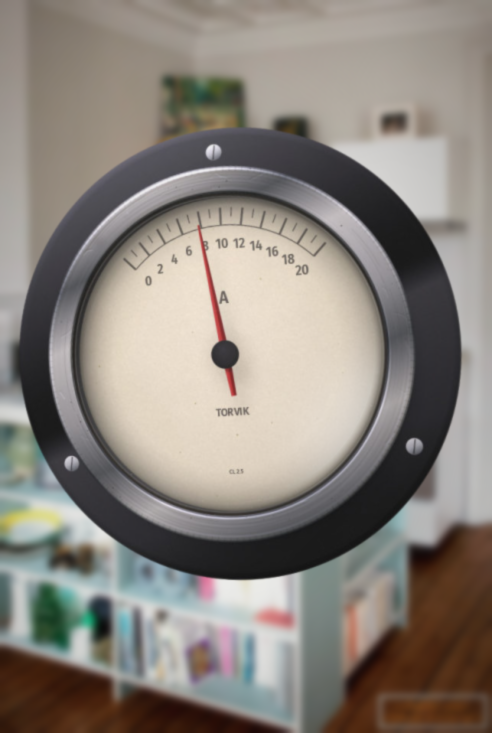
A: 8 A
